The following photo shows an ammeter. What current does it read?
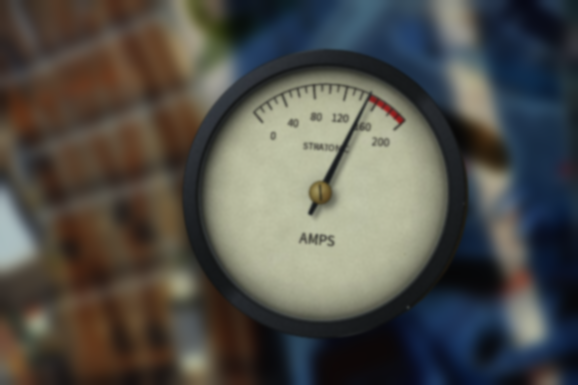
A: 150 A
